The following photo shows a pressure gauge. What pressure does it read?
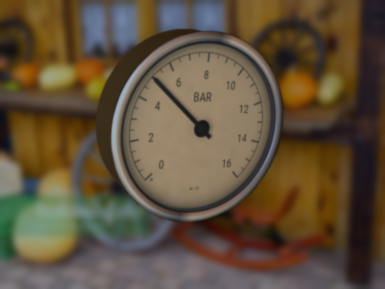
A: 5 bar
